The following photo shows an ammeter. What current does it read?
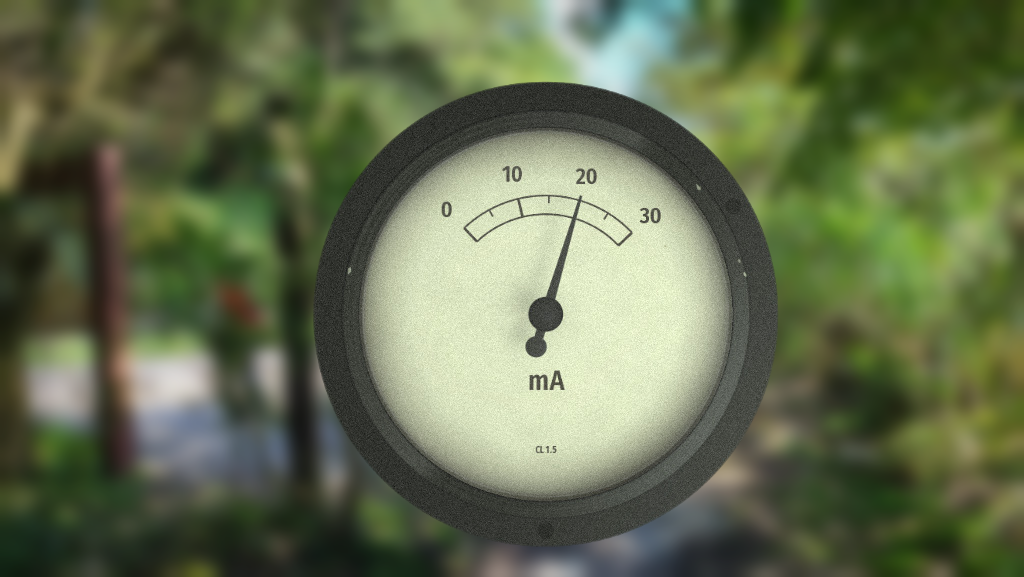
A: 20 mA
